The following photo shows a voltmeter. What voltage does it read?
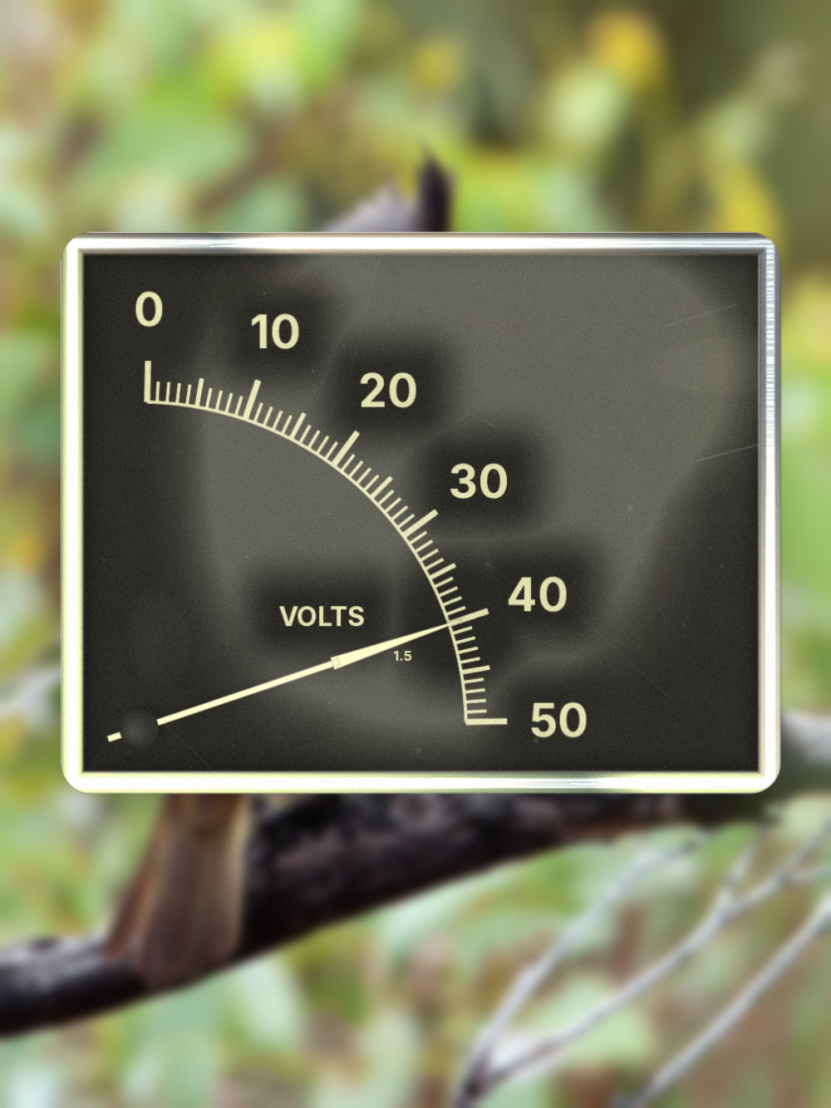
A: 40 V
